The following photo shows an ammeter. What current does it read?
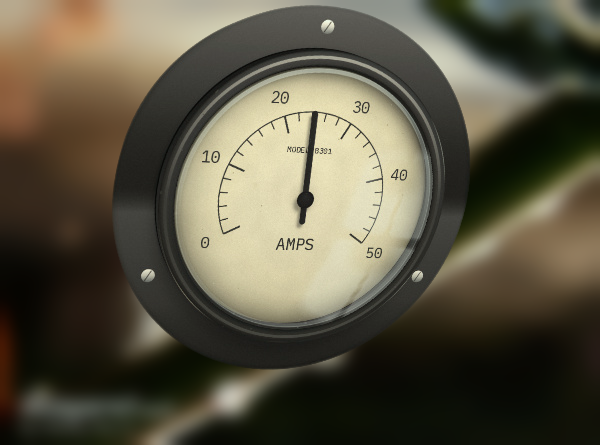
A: 24 A
